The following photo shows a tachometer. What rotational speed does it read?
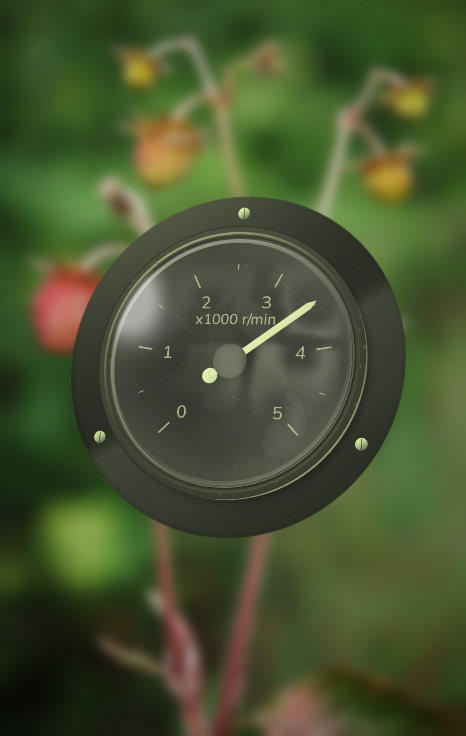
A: 3500 rpm
